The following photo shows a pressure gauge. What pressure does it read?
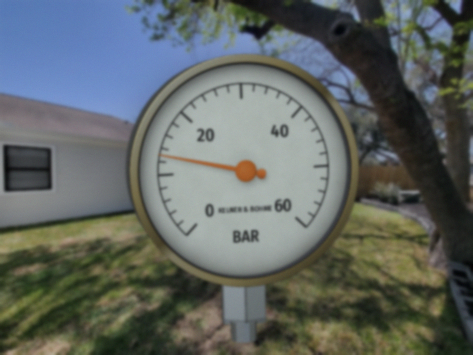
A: 13 bar
